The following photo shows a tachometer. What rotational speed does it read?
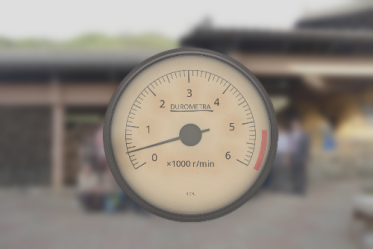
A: 400 rpm
